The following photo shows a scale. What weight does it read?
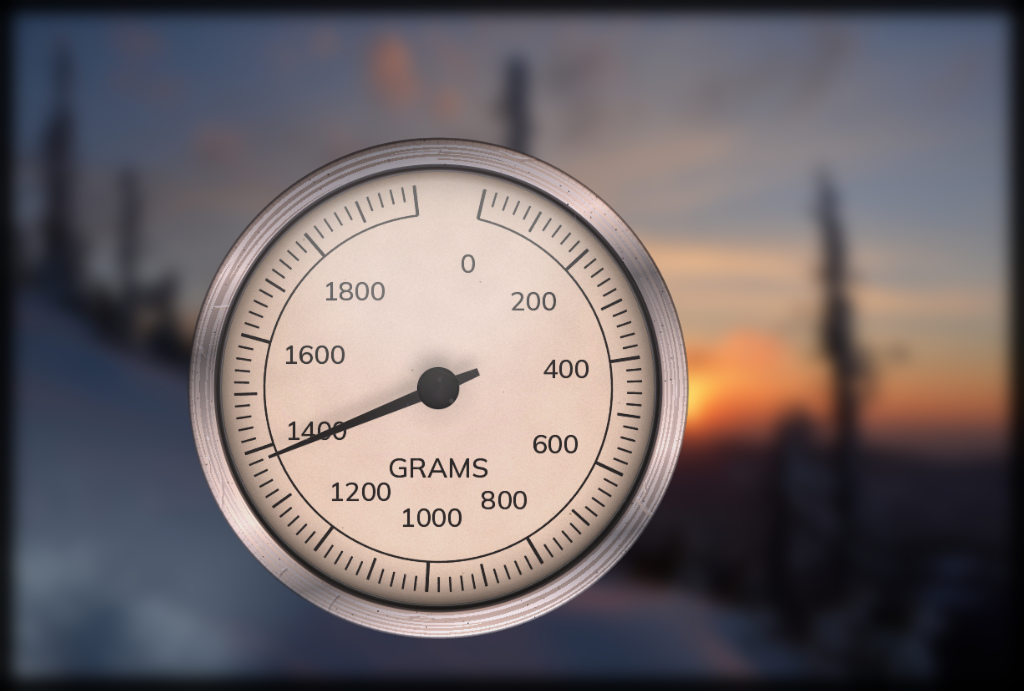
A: 1380 g
